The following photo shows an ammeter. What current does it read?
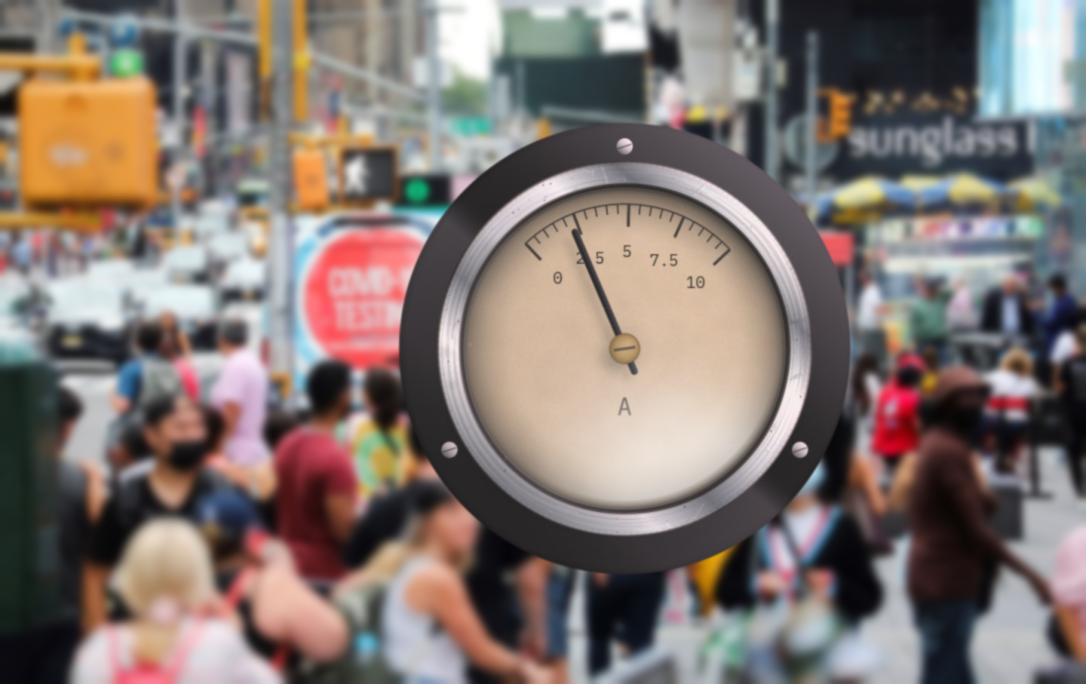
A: 2.25 A
